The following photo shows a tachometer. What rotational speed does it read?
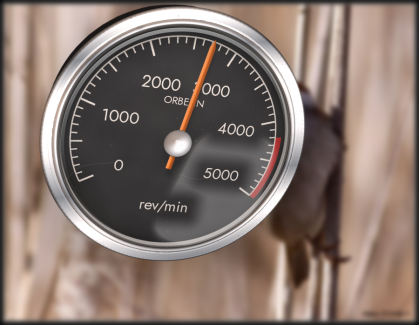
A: 2700 rpm
